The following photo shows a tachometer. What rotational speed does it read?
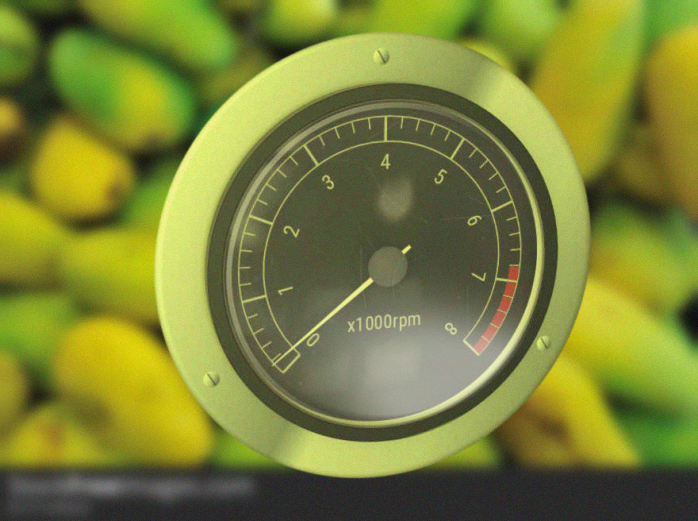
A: 200 rpm
